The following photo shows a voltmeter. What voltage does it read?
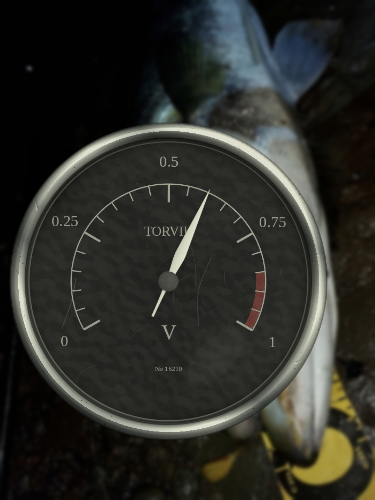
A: 0.6 V
